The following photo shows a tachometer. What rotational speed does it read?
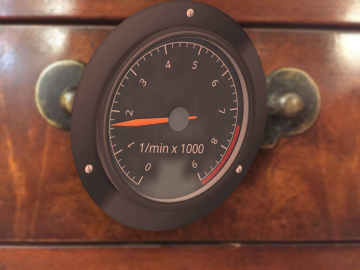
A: 1700 rpm
